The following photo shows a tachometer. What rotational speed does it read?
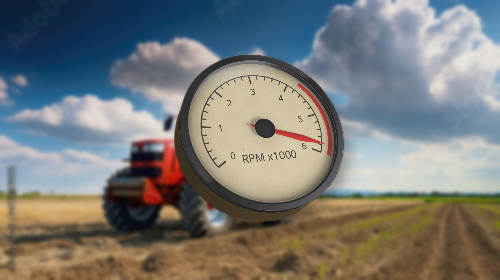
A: 5800 rpm
